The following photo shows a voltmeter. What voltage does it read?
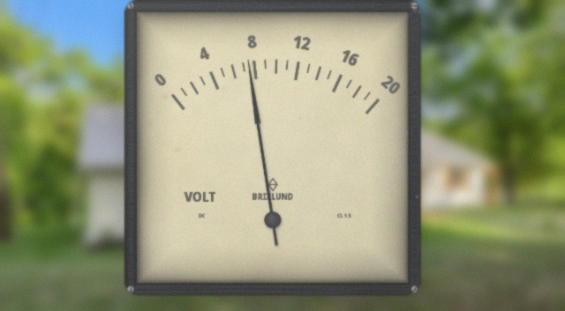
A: 7.5 V
